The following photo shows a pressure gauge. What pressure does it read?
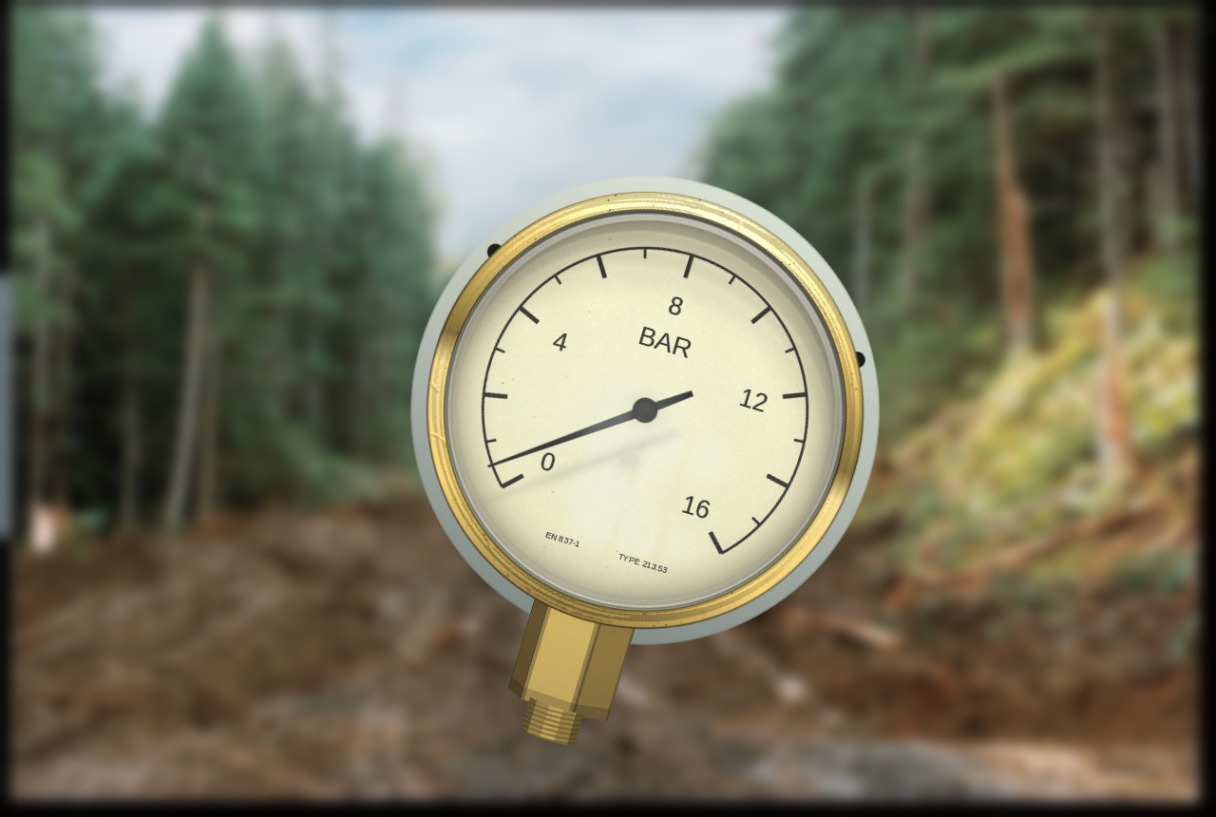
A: 0.5 bar
